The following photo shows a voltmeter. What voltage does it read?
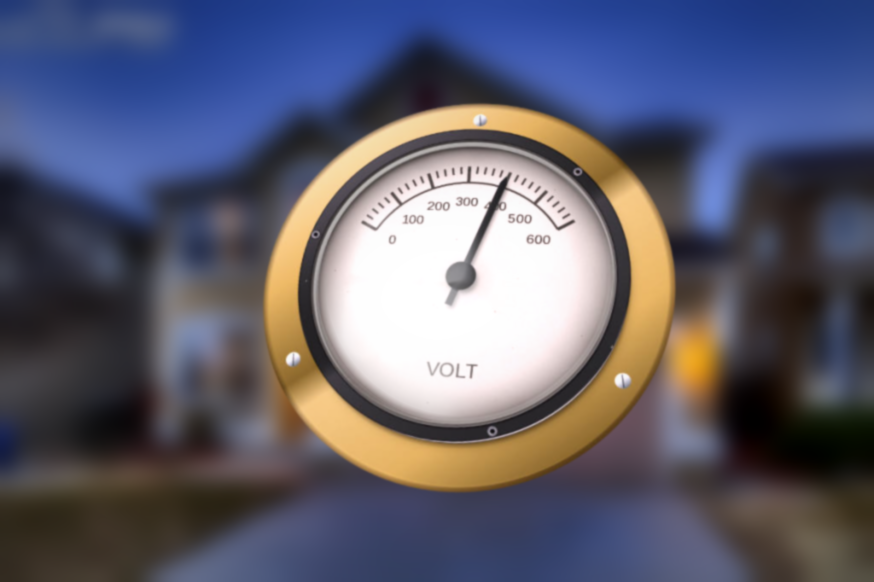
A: 400 V
